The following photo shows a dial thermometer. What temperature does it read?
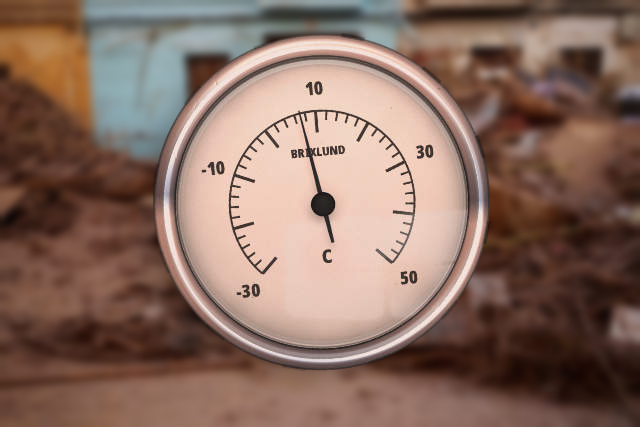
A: 7 °C
